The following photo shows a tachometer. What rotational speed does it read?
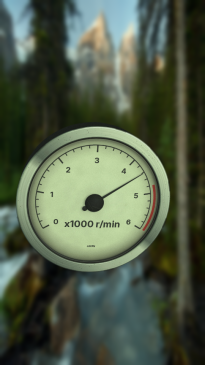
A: 4400 rpm
